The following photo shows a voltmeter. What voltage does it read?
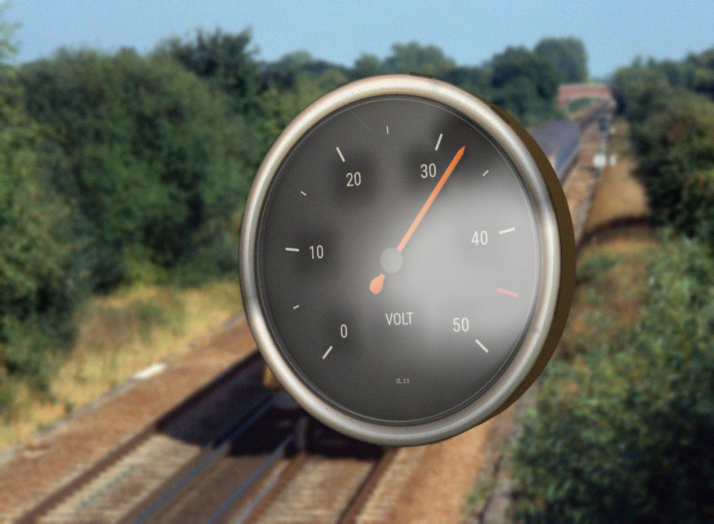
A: 32.5 V
